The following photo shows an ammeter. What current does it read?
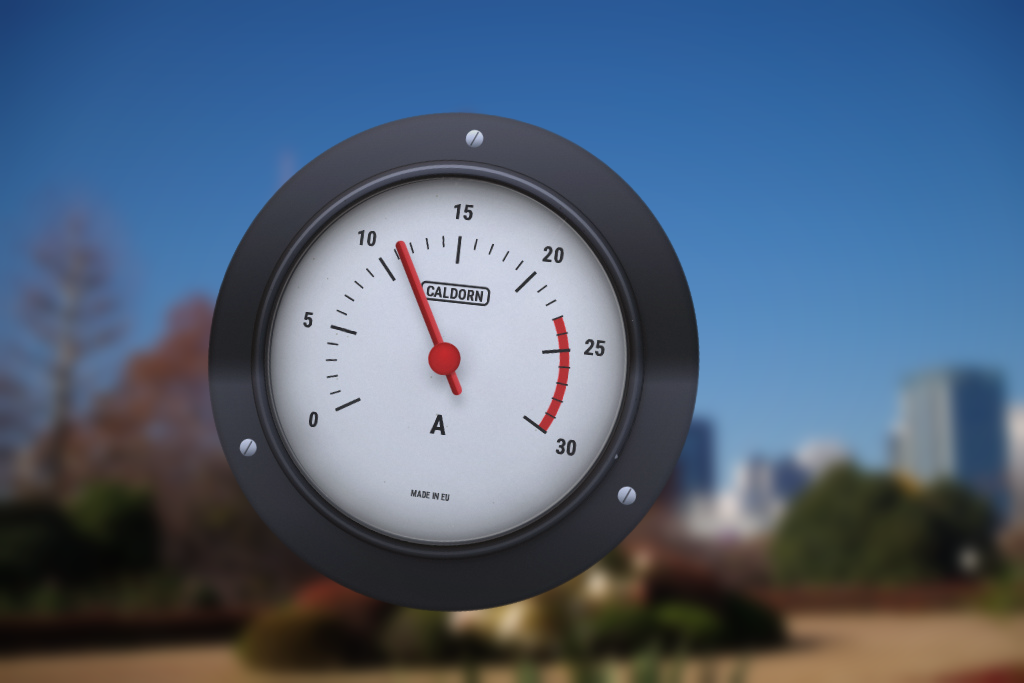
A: 11.5 A
